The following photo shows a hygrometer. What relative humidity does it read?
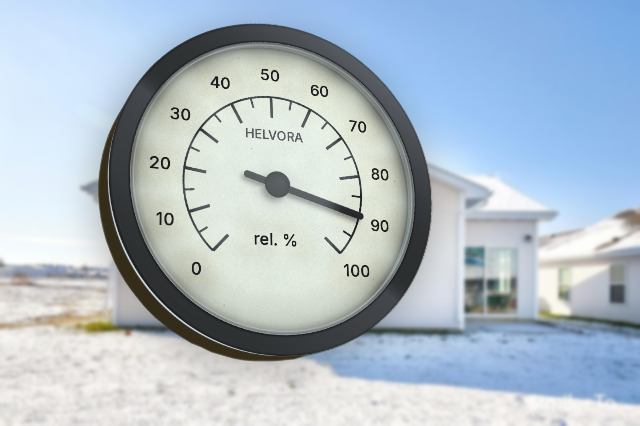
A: 90 %
